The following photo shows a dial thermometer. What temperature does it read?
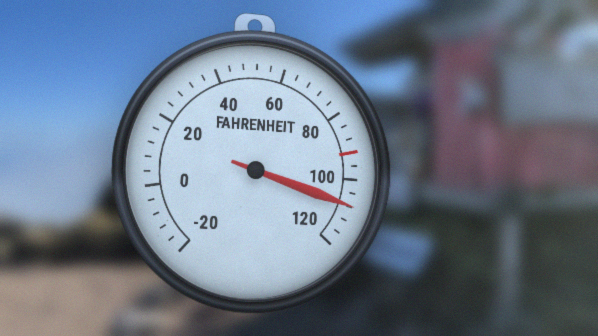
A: 108 °F
